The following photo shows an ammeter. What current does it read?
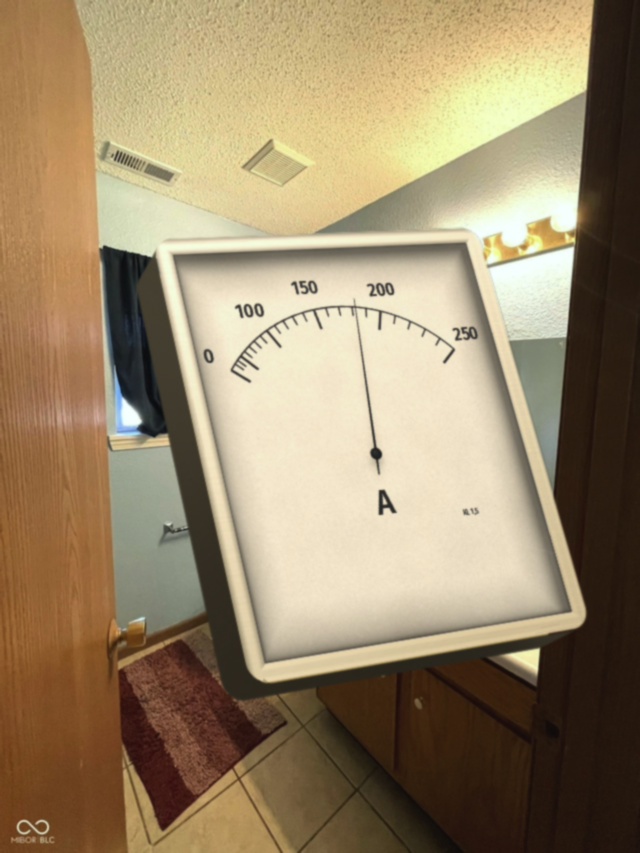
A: 180 A
